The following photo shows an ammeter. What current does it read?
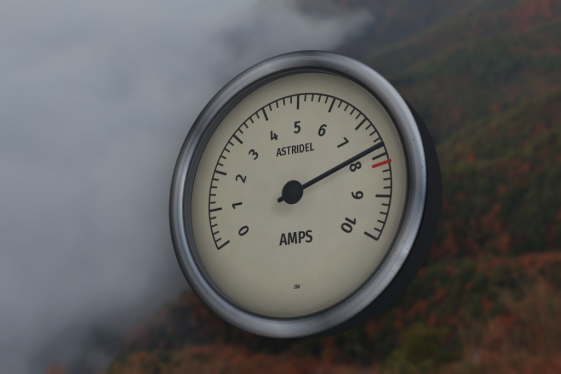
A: 7.8 A
